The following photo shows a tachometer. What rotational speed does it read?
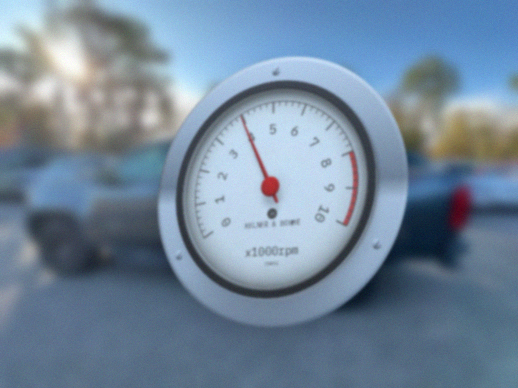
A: 4000 rpm
